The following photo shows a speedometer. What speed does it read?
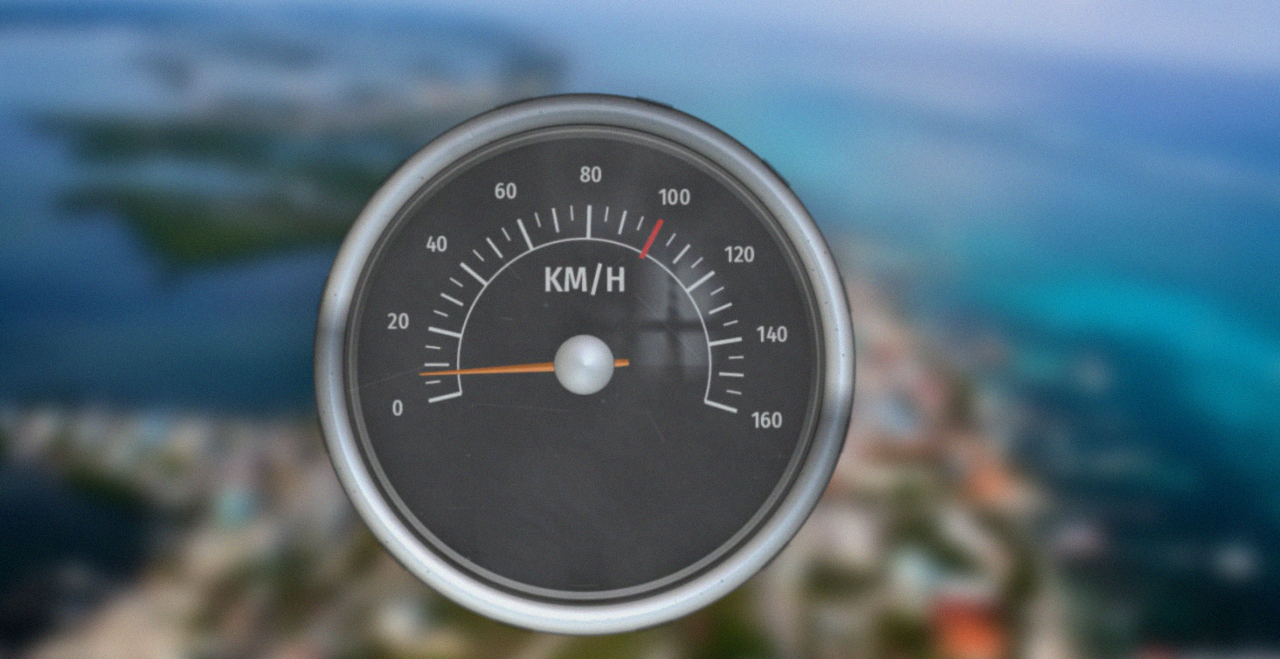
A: 7.5 km/h
